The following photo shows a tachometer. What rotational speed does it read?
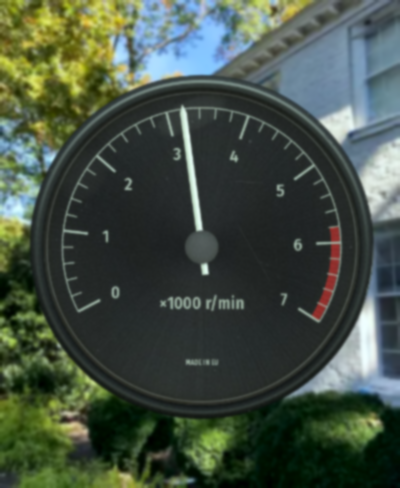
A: 3200 rpm
